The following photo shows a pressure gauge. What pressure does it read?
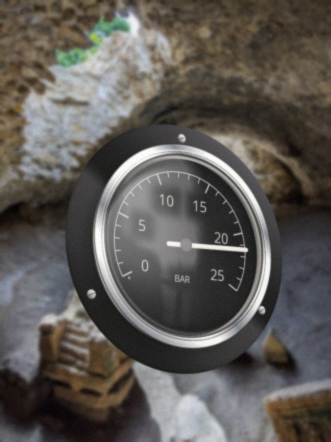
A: 21.5 bar
